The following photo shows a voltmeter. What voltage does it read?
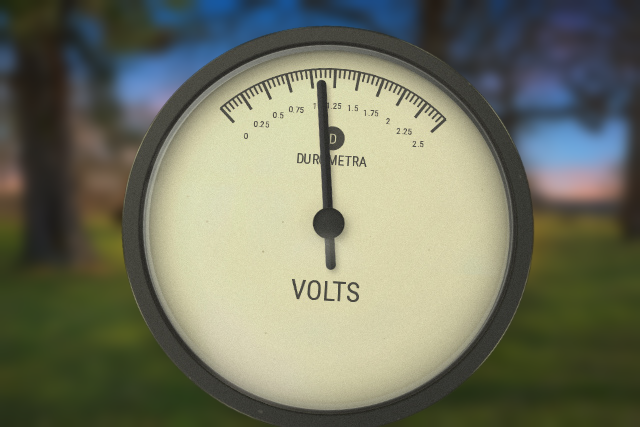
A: 1.1 V
